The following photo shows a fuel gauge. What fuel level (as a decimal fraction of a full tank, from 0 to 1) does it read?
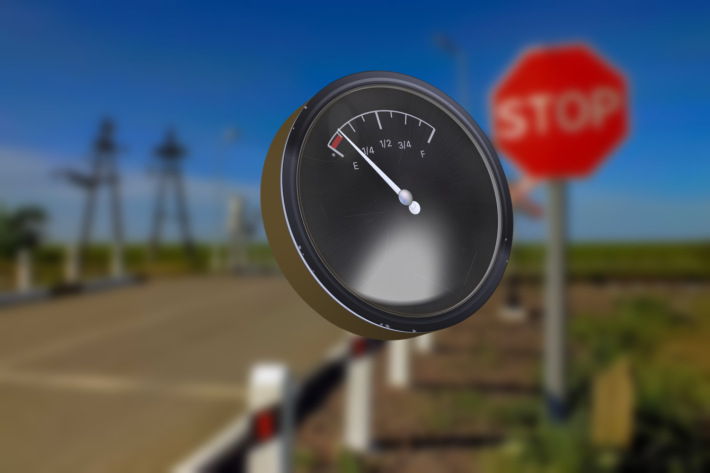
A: 0.125
